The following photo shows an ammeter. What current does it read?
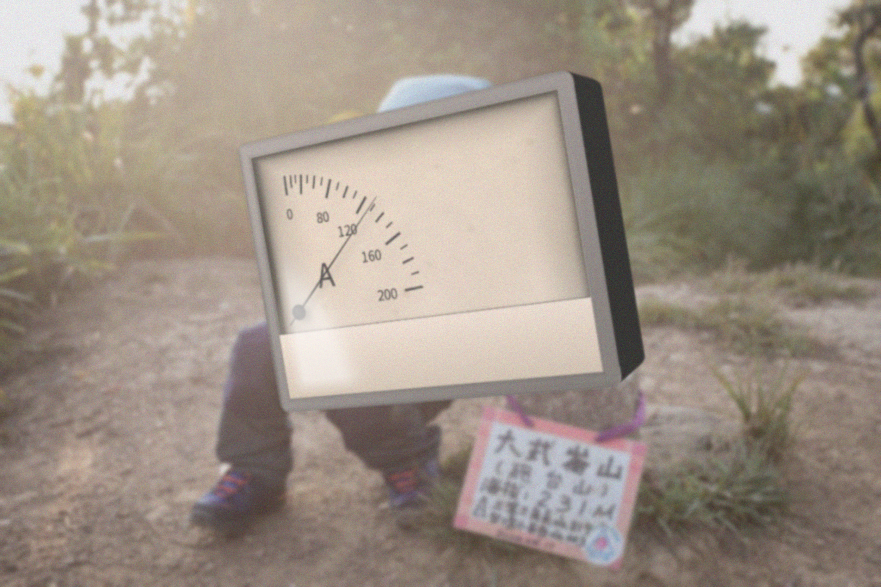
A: 130 A
